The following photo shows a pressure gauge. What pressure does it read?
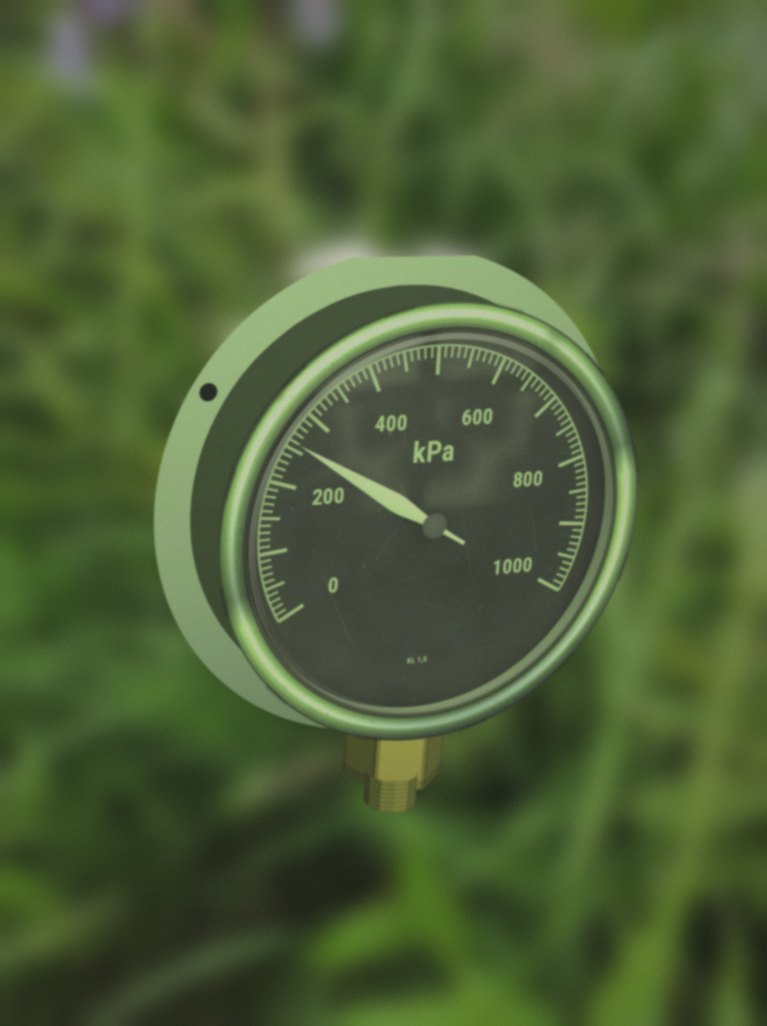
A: 260 kPa
